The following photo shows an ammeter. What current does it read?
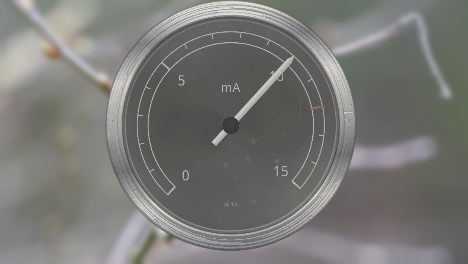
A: 10 mA
